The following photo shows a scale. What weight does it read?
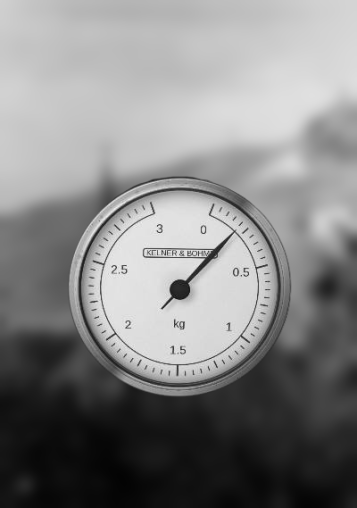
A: 0.2 kg
